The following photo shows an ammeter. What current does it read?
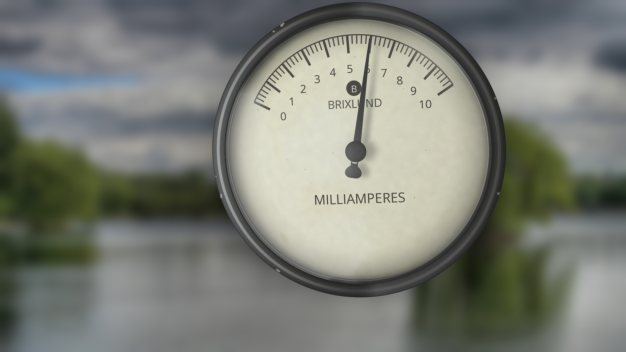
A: 6 mA
